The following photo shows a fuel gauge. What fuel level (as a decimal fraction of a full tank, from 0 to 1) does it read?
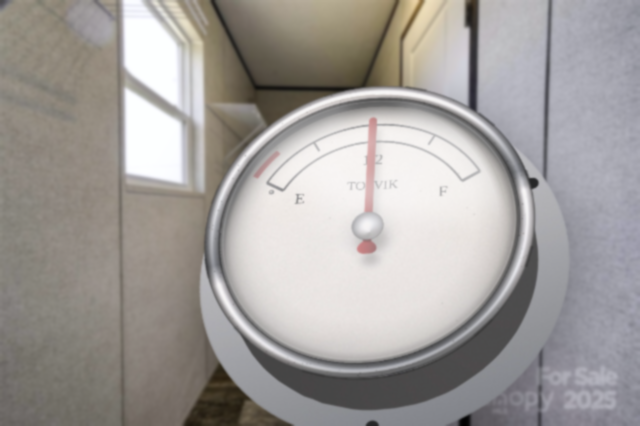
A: 0.5
